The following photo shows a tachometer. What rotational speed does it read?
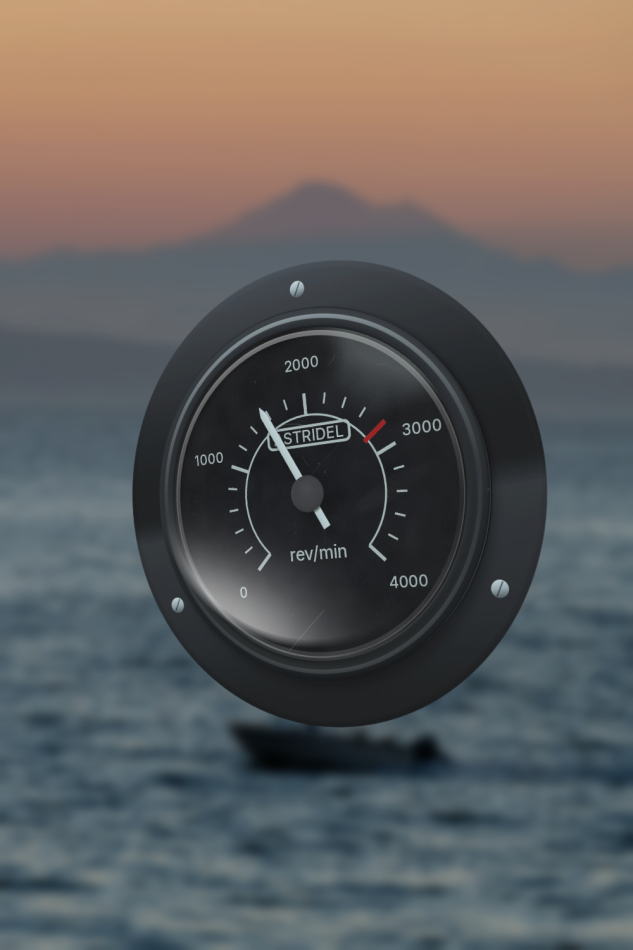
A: 1600 rpm
